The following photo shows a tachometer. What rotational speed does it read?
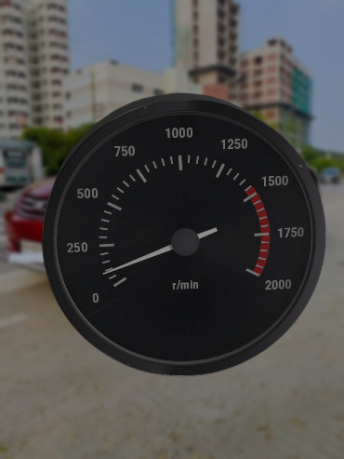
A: 100 rpm
